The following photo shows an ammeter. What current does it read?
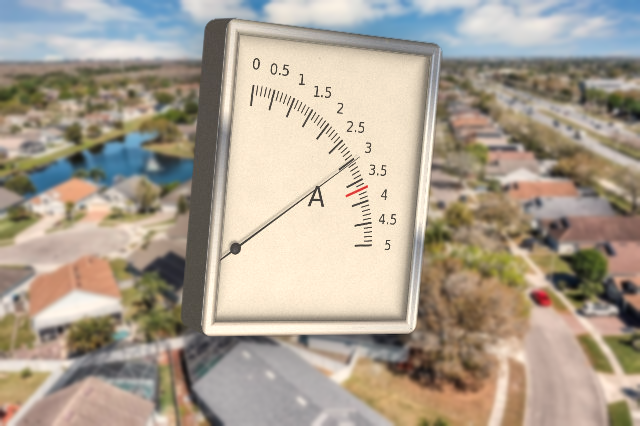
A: 3 A
